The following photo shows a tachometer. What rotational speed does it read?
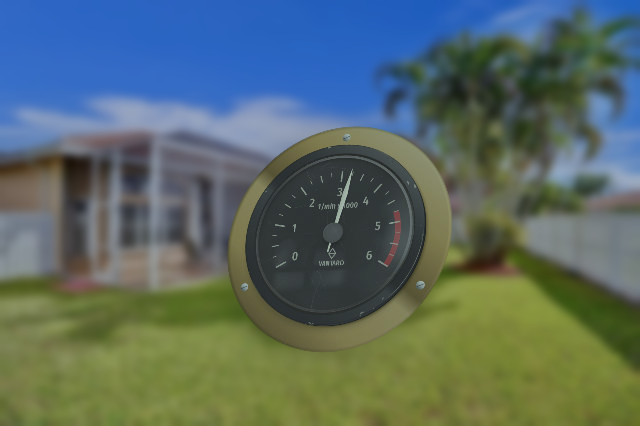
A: 3250 rpm
